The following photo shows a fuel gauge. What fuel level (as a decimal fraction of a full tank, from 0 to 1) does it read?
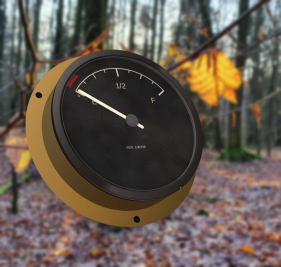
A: 0
